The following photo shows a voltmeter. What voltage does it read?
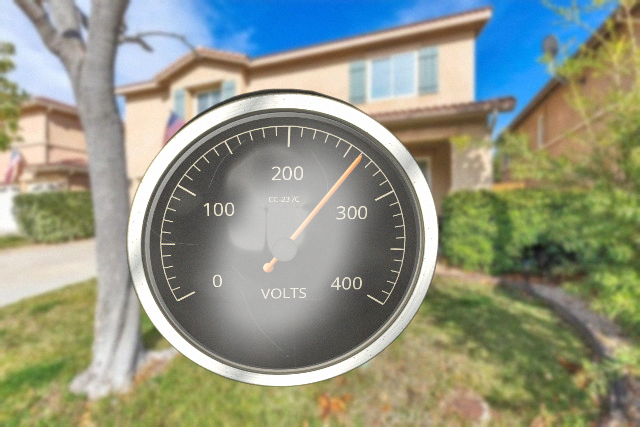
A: 260 V
